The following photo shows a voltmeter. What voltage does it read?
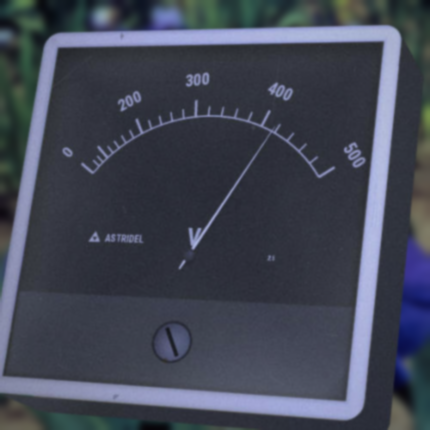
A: 420 V
